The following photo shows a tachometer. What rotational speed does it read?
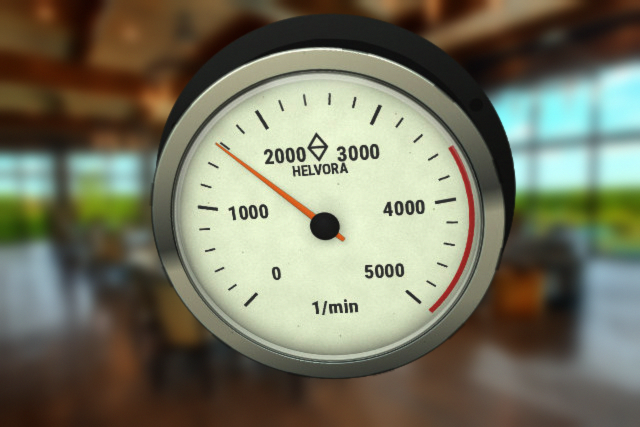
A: 1600 rpm
